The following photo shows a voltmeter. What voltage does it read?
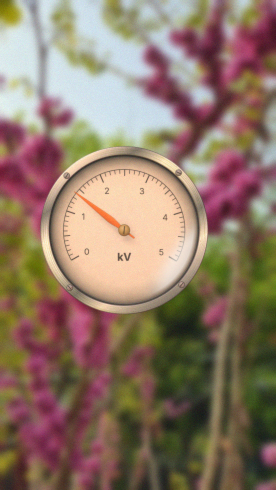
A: 1.4 kV
